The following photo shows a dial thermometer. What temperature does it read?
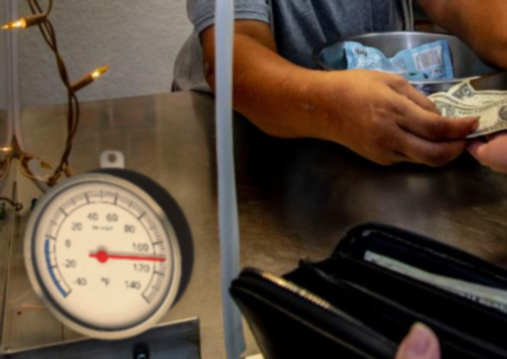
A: 110 °F
